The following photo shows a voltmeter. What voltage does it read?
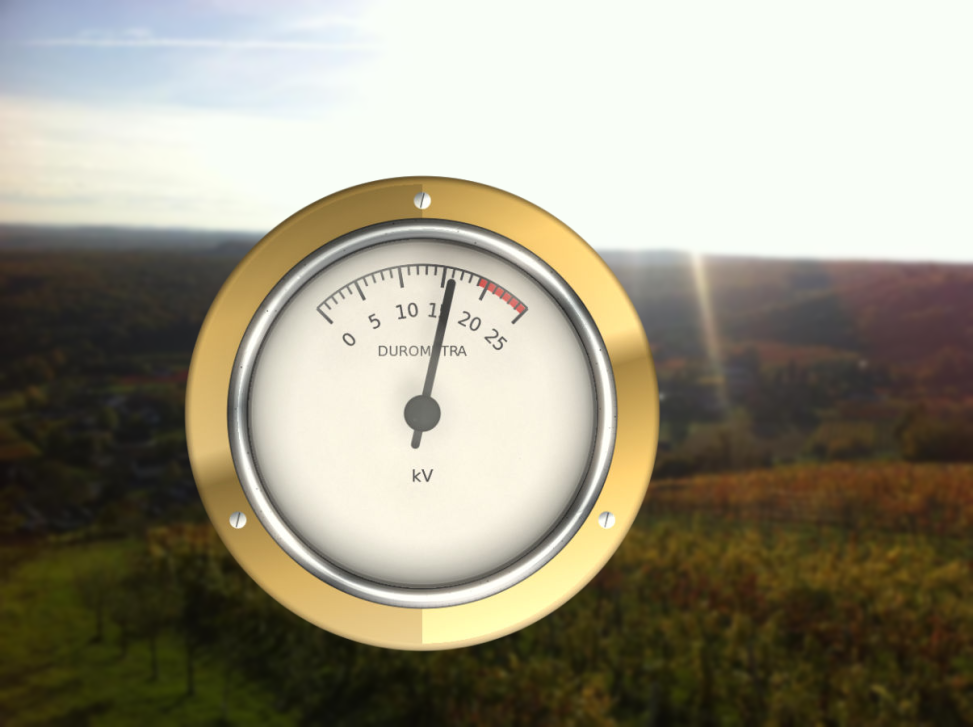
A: 16 kV
